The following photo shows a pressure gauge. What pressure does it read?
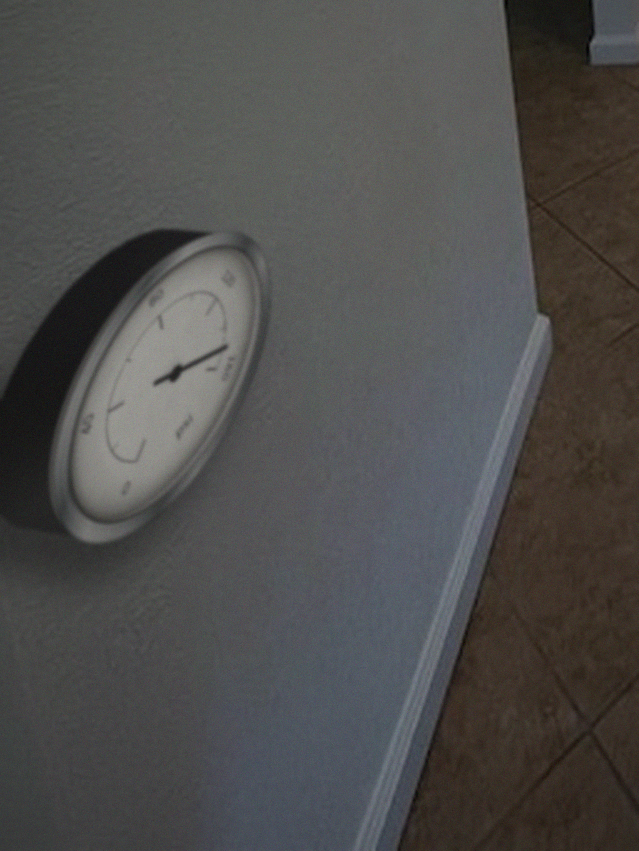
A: 150 psi
